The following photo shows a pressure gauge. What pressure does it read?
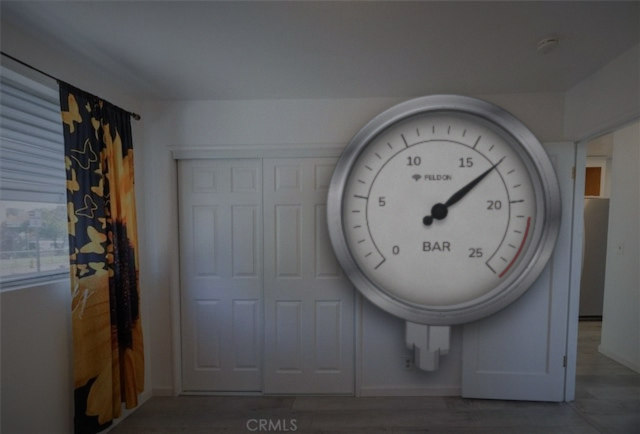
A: 17 bar
